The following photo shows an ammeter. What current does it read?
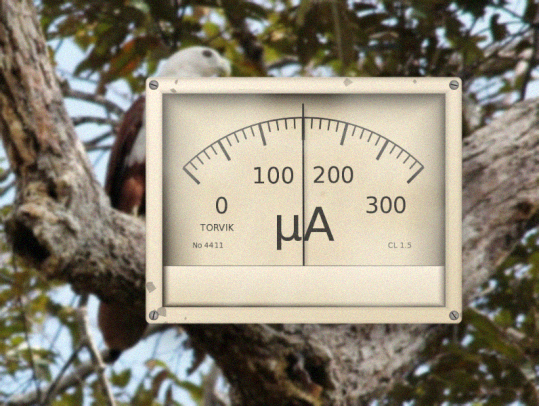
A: 150 µA
